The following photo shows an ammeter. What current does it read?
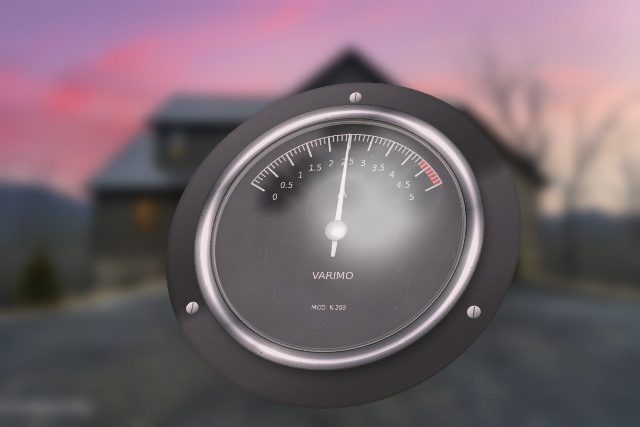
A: 2.5 A
